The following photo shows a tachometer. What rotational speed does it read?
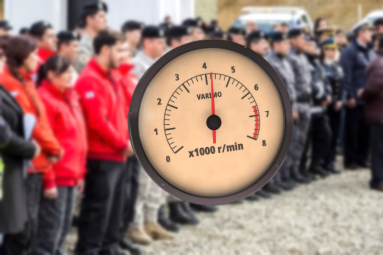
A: 4200 rpm
